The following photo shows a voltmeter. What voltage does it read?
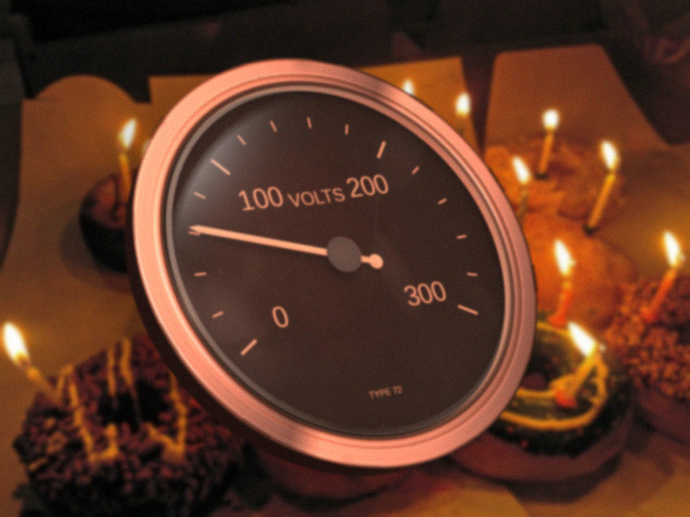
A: 60 V
